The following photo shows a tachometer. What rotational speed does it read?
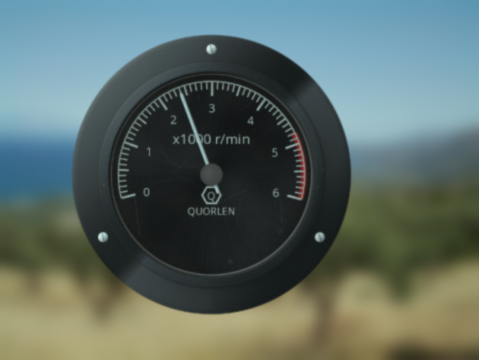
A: 2400 rpm
